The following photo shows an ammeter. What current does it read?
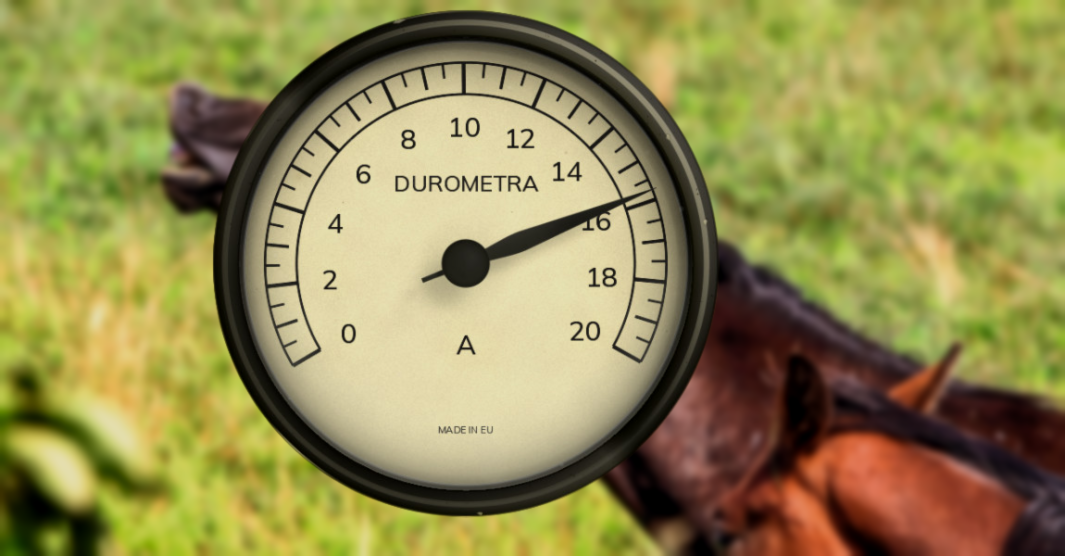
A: 15.75 A
